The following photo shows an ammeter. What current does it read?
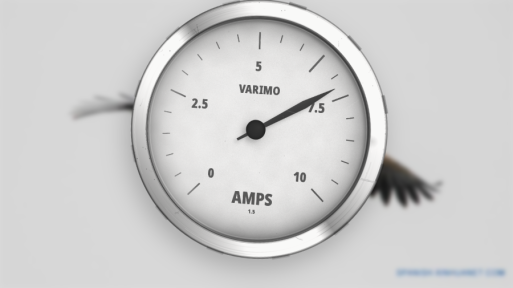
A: 7.25 A
